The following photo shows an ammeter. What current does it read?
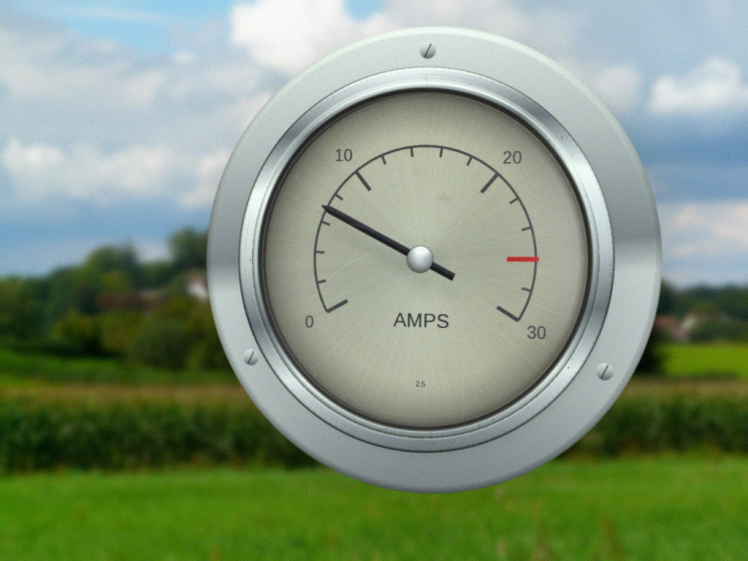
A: 7 A
